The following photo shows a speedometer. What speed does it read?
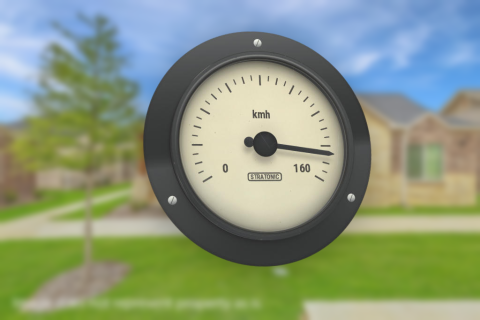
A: 145 km/h
